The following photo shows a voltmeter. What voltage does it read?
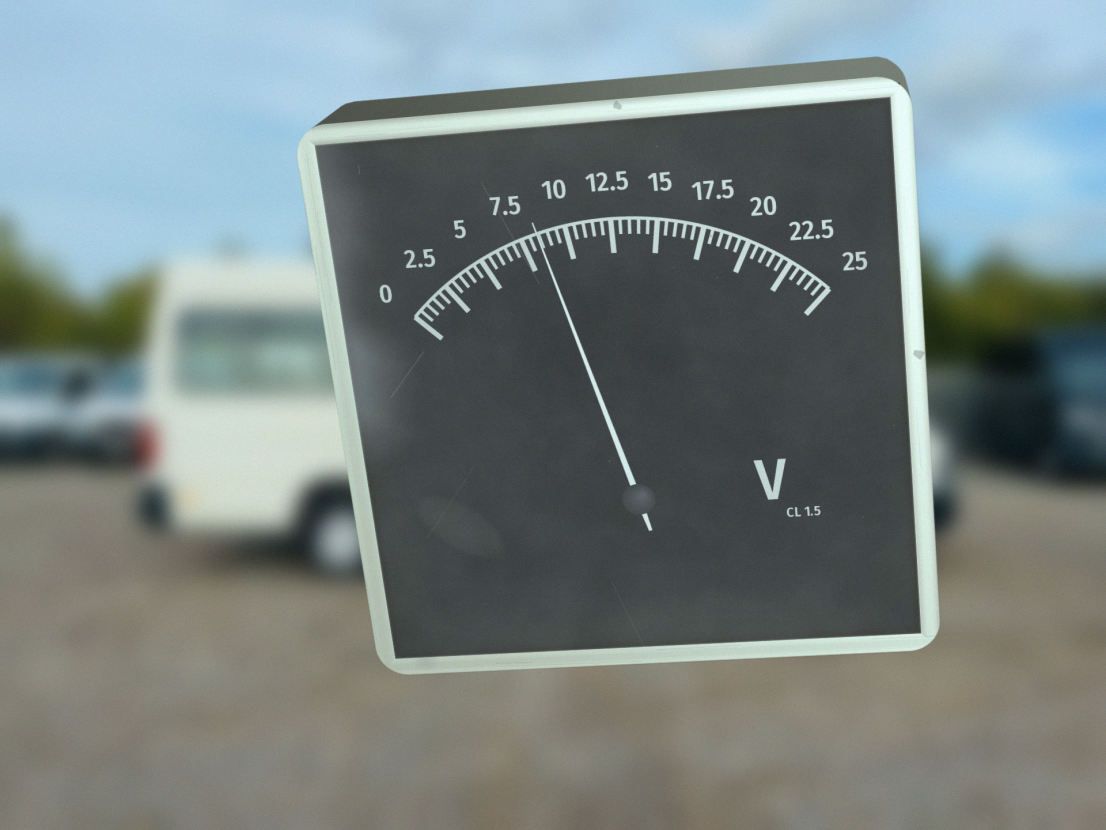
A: 8.5 V
